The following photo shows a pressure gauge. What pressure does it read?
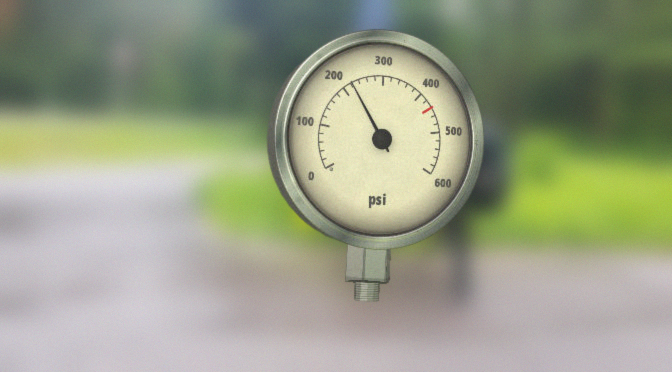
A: 220 psi
